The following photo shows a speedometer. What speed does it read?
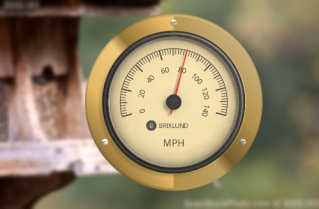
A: 80 mph
